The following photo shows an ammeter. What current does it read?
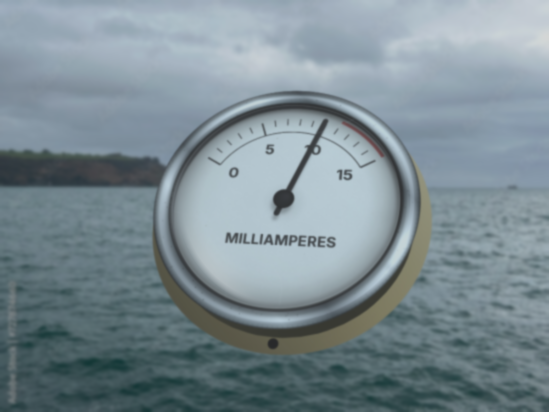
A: 10 mA
